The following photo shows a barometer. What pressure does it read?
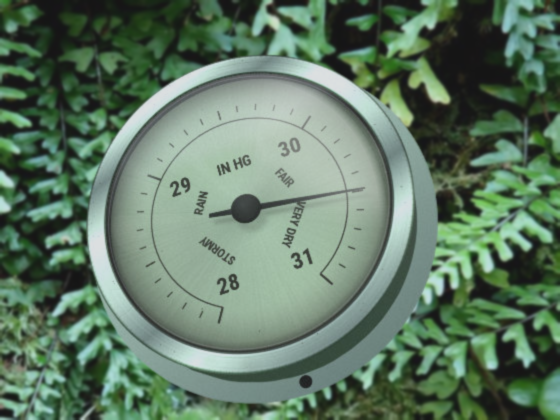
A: 30.5 inHg
